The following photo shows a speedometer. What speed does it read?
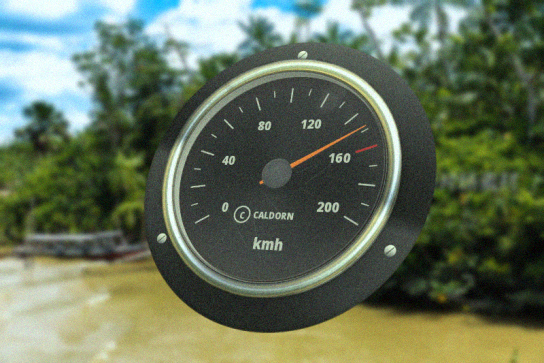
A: 150 km/h
